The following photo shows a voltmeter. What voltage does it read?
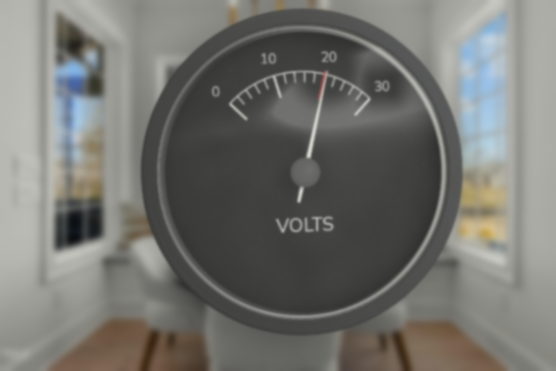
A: 20 V
